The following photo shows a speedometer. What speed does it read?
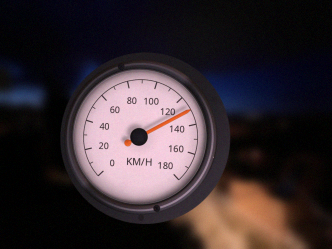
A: 130 km/h
